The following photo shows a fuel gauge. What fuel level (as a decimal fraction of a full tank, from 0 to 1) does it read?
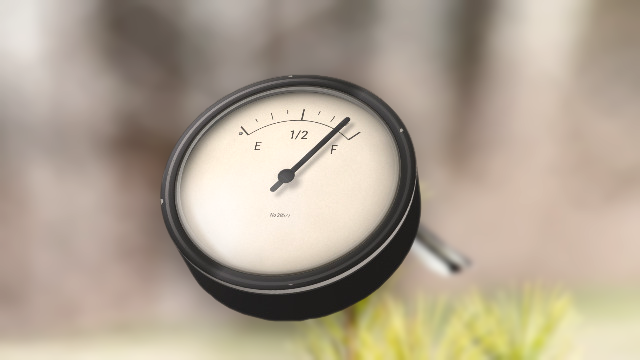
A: 0.875
